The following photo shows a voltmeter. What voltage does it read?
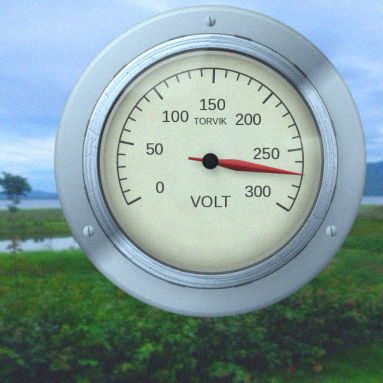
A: 270 V
